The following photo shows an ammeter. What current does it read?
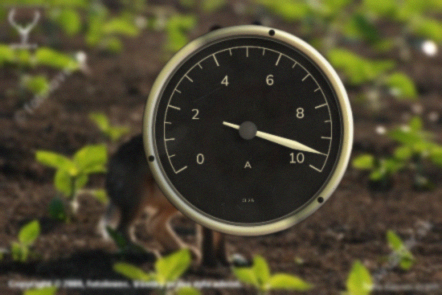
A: 9.5 A
